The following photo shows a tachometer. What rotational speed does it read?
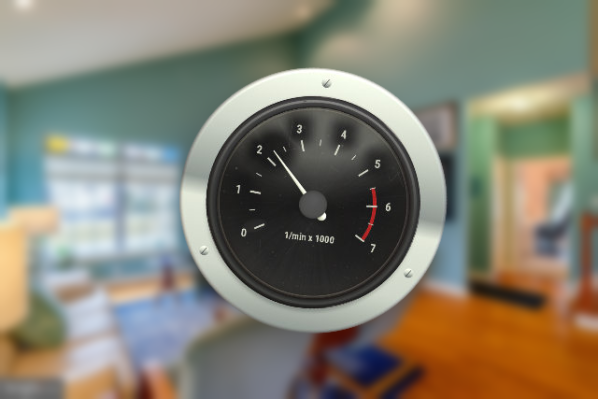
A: 2250 rpm
